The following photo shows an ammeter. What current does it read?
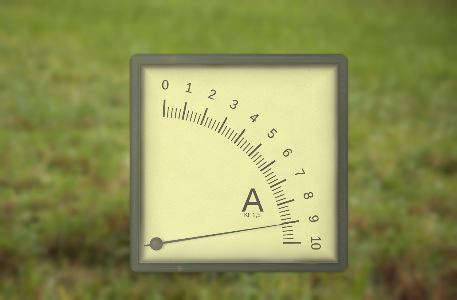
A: 9 A
